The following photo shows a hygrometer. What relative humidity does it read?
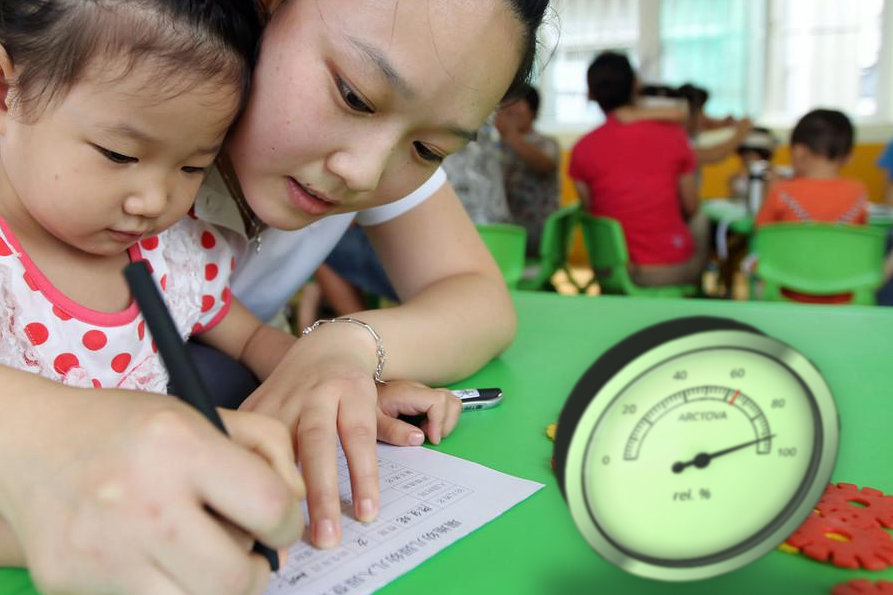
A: 90 %
